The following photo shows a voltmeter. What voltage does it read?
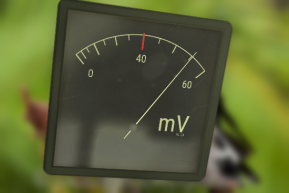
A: 55 mV
